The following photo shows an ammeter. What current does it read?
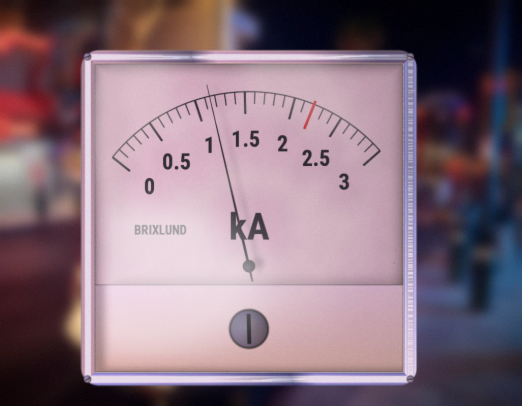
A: 1.15 kA
